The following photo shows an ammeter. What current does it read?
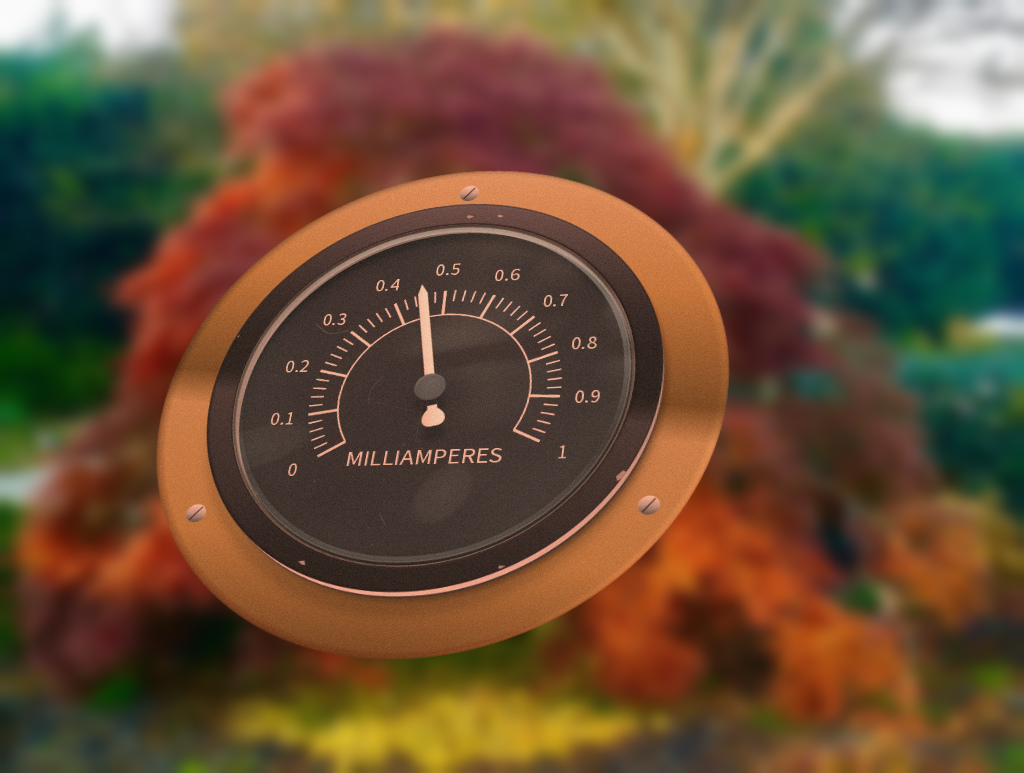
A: 0.46 mA
